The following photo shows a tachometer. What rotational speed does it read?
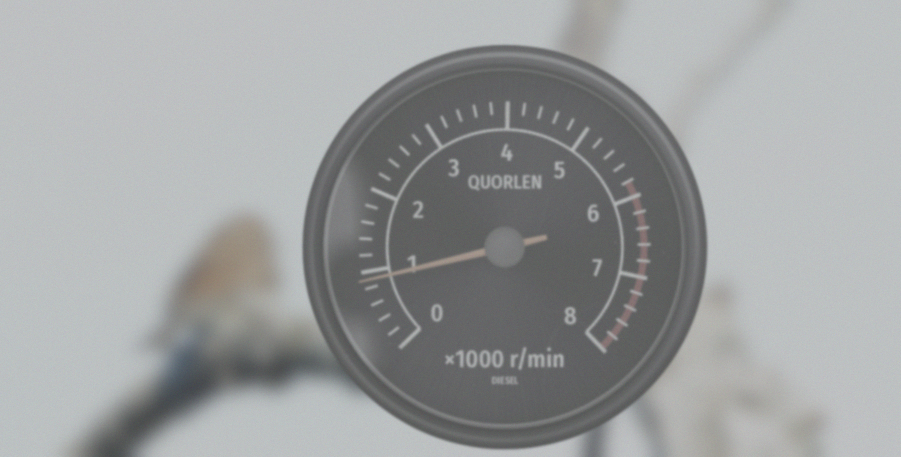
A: 900 rpm
